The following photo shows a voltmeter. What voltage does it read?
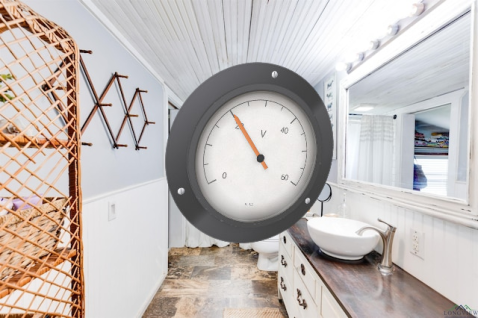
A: 20 V
